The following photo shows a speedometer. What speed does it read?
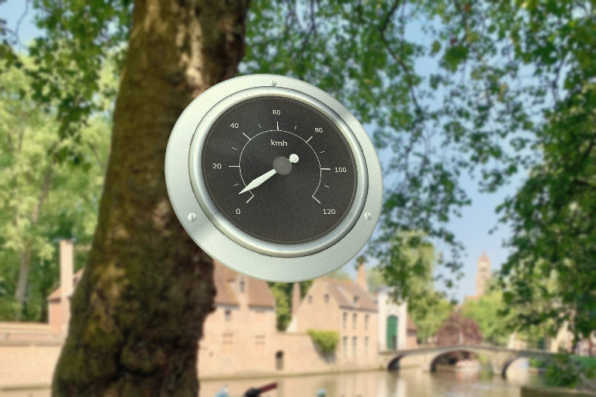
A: 5 km/h
